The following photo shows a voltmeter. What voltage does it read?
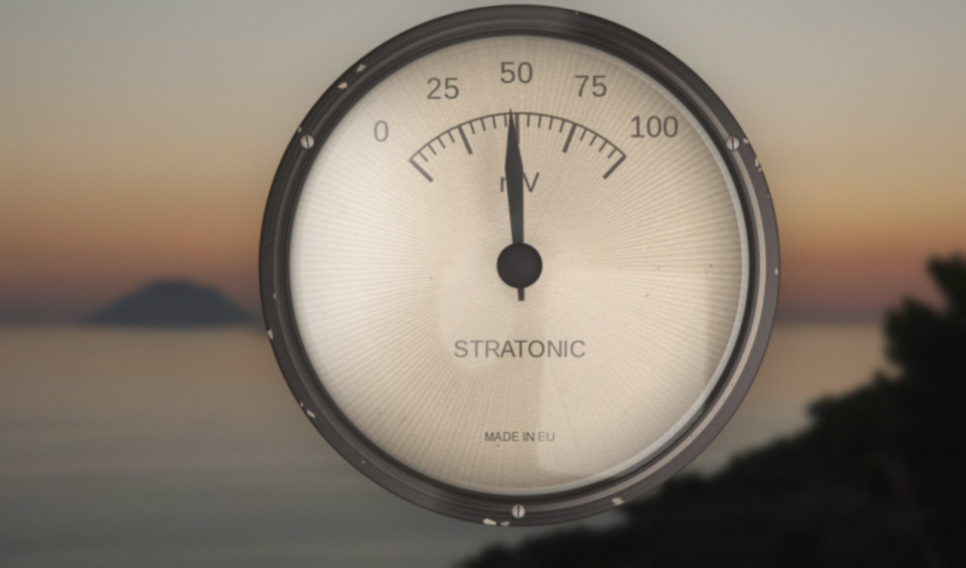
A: 47.5 mV
